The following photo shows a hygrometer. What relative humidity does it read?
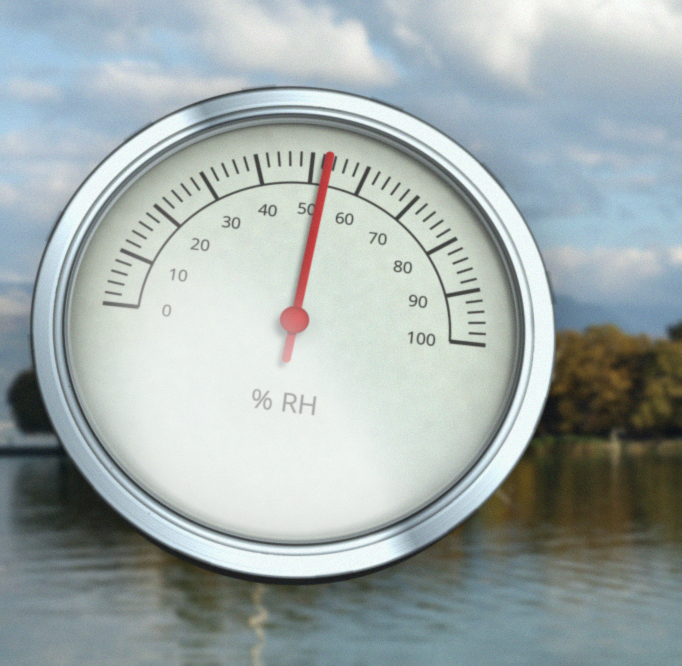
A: 53 %
